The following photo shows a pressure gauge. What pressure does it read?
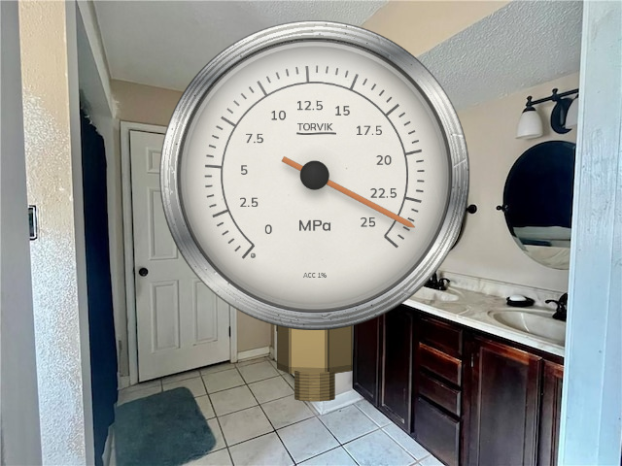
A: 23.75 MPa
